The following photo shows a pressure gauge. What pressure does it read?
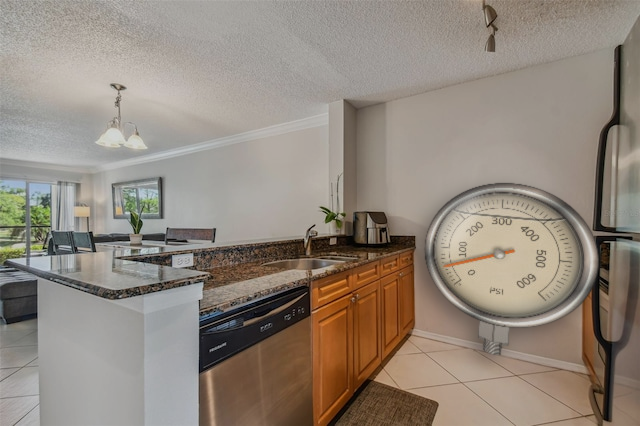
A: 50 psi
